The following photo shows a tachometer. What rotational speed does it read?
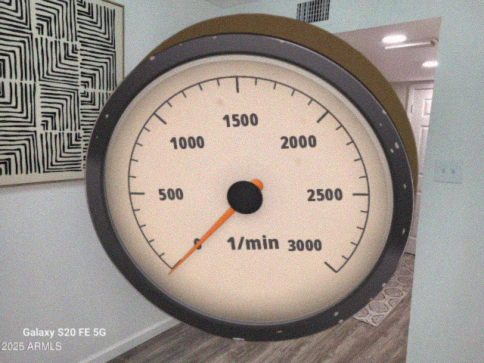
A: 0 rpm
